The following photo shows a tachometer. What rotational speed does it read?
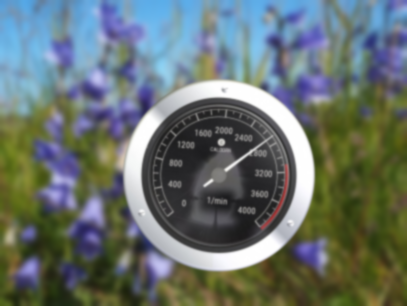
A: 2700 rpm
